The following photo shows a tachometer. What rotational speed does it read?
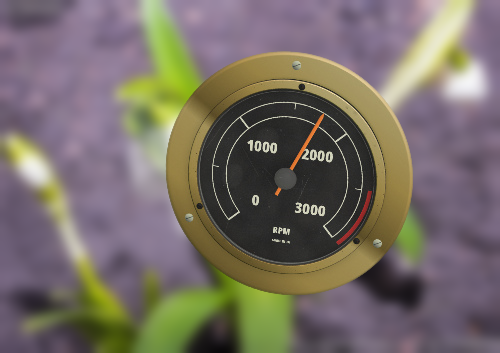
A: 1750 rpm
